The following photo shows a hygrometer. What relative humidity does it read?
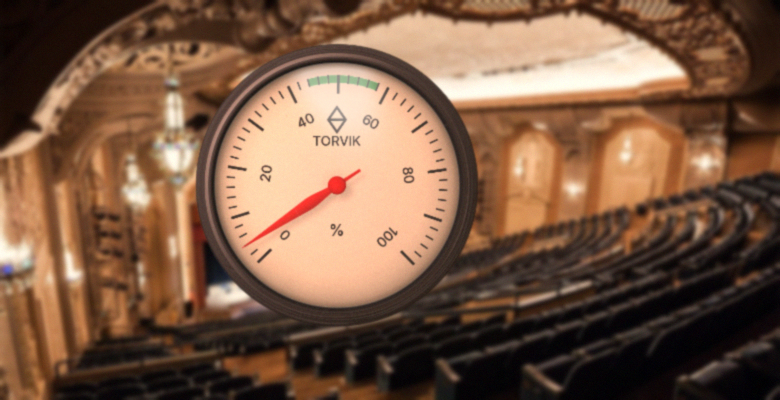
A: 4 %
